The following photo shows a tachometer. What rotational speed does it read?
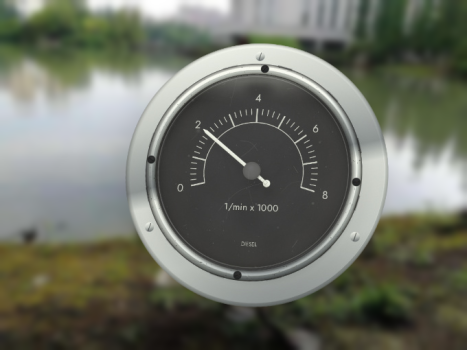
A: 2000 rpm
